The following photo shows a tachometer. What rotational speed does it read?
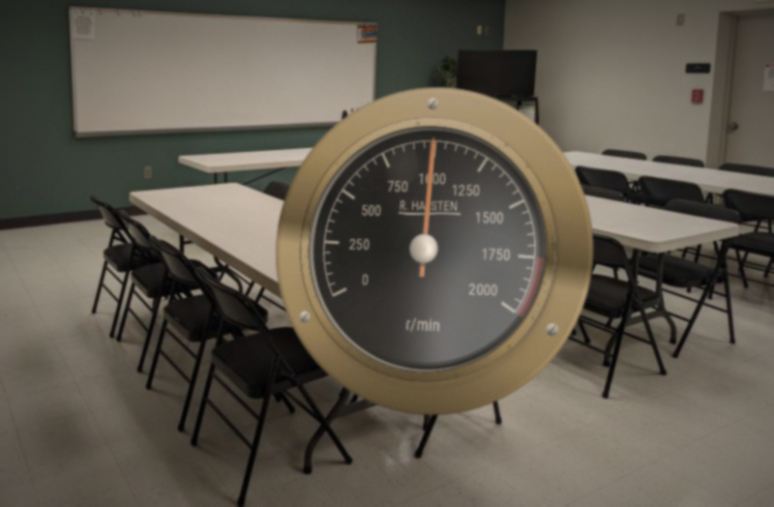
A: 1000 rpm
